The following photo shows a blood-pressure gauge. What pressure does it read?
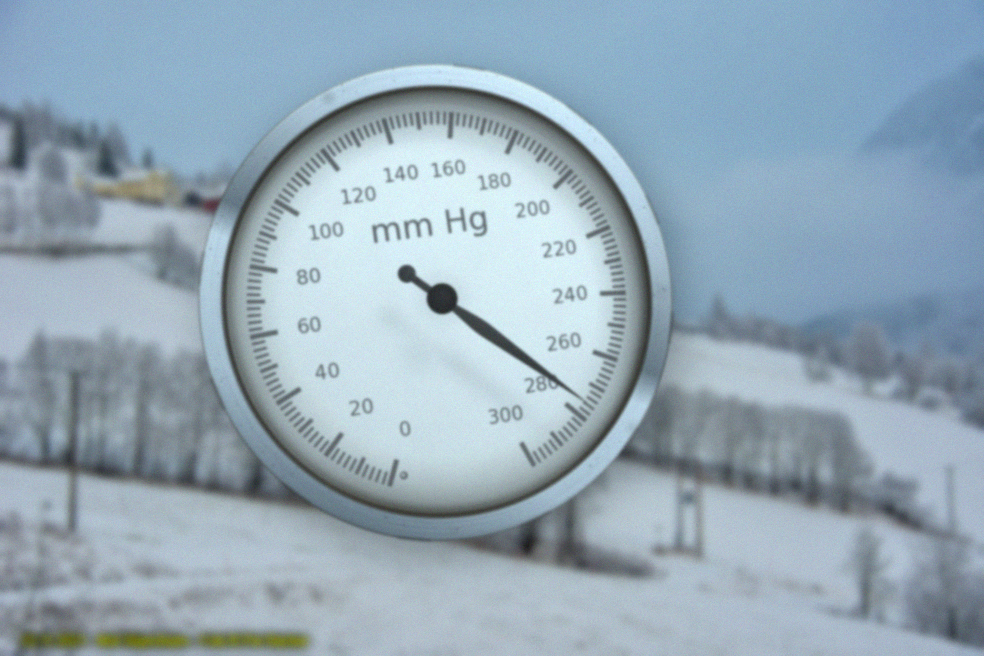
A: 276 mmHg
